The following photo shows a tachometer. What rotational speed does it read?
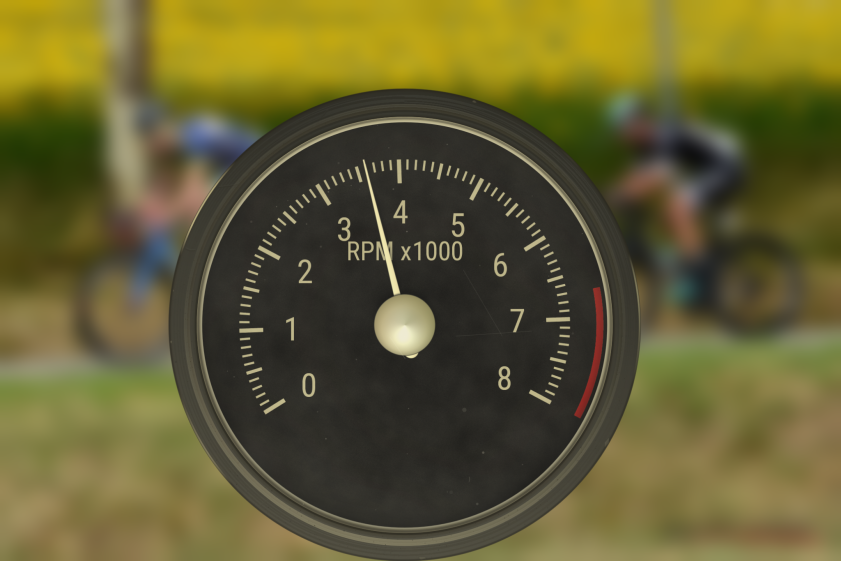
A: 3600 rpm
